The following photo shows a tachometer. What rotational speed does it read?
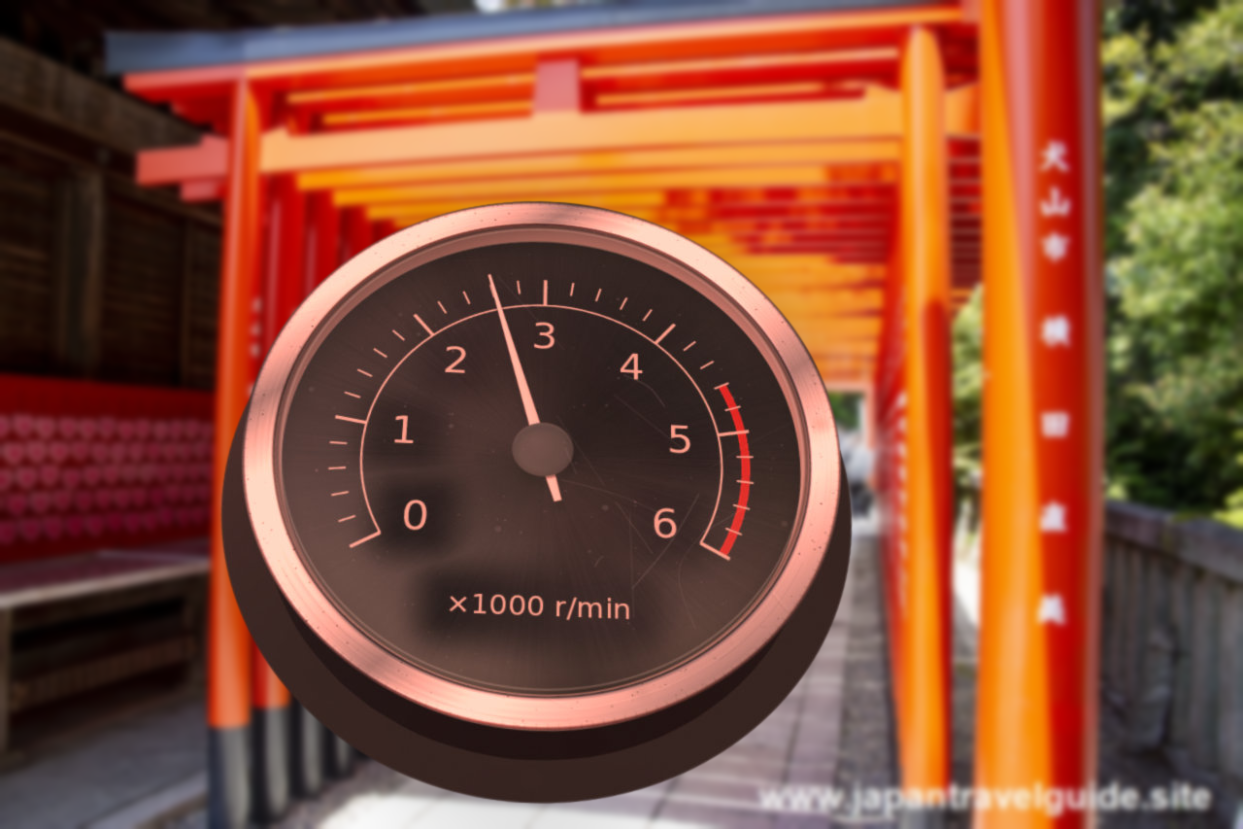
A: 2600 rpm
